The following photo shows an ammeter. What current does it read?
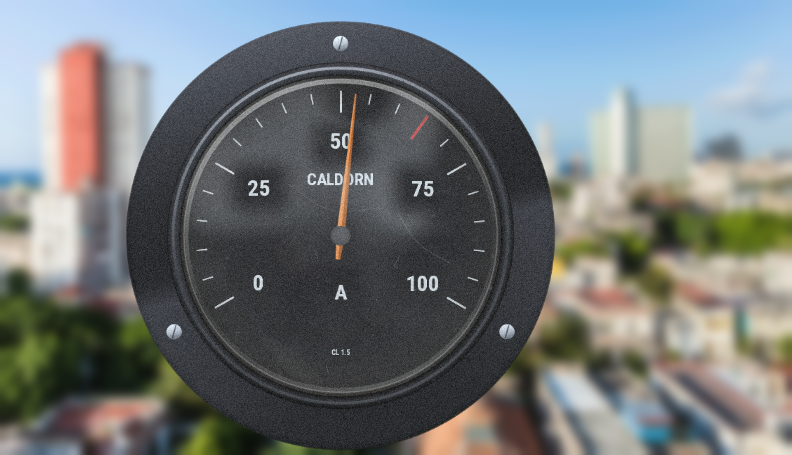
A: 52.5 A
